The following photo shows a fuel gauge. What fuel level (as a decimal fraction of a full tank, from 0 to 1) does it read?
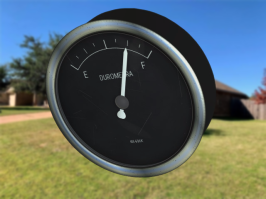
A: 0.75
